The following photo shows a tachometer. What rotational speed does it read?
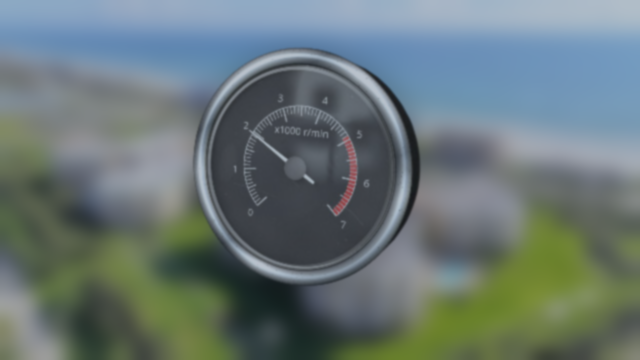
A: 2000 rpm
